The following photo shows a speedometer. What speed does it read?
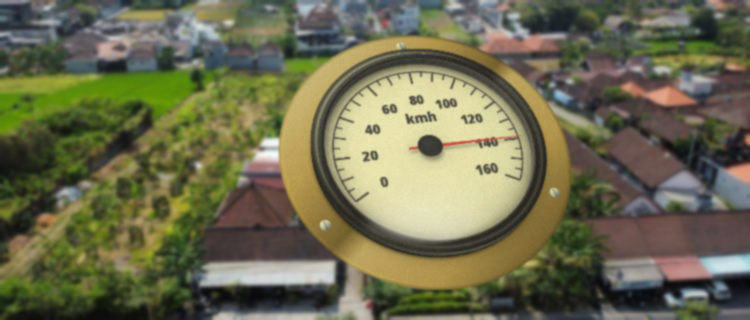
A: 140 km/h
